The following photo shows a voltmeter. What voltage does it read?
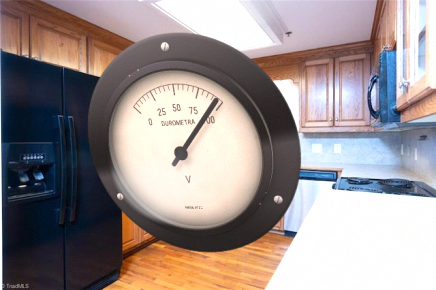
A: 95 V
